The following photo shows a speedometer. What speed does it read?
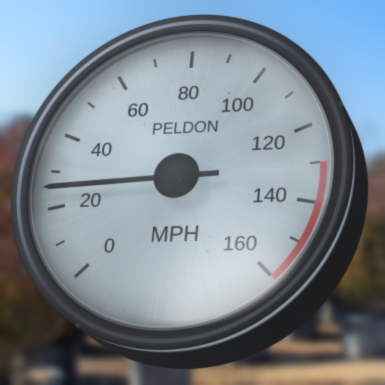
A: 25 mph
